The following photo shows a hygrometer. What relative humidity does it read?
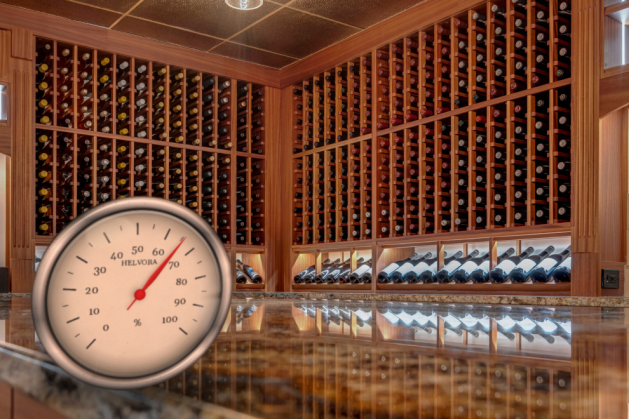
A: 65 %
